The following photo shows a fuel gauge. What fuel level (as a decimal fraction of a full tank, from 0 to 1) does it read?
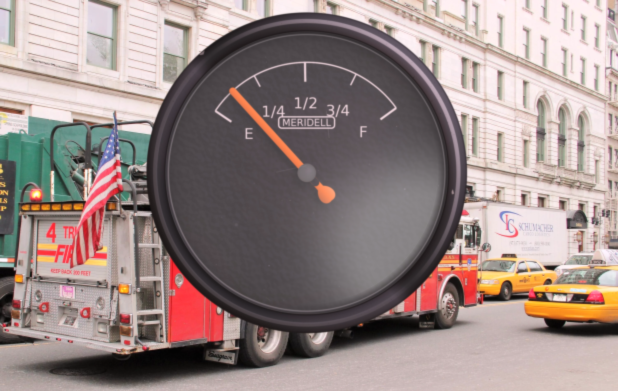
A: 0.125
